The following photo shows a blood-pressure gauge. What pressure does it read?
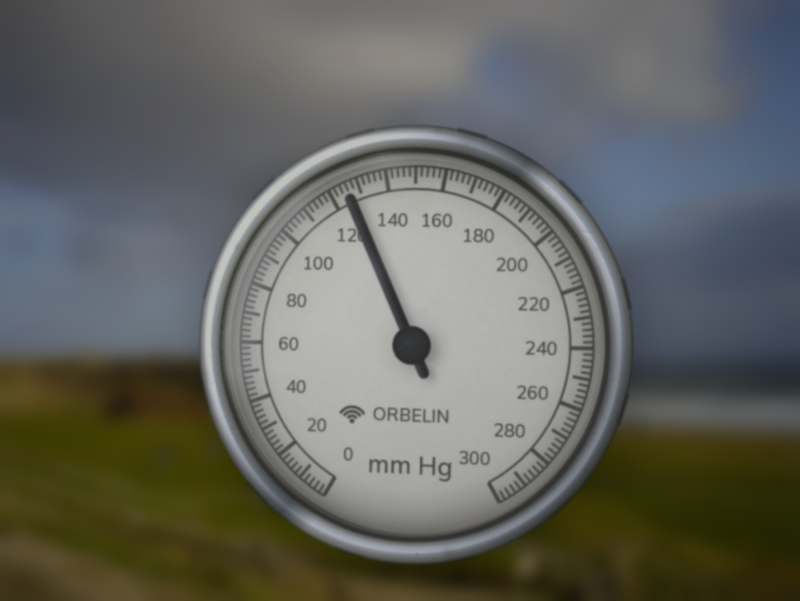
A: 126 mmHg
